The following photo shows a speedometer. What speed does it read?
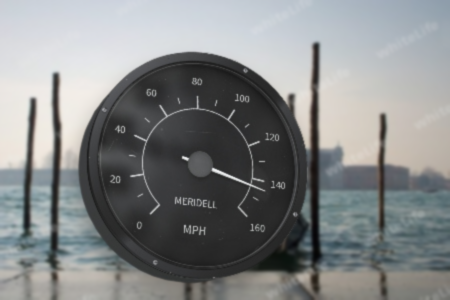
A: 145 mph
